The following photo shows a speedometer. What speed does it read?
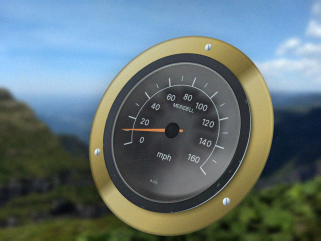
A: 10 mph
